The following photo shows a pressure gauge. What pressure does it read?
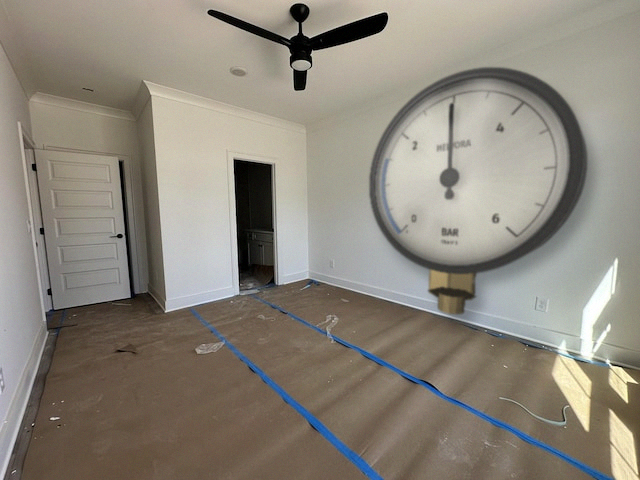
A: 3 bar
